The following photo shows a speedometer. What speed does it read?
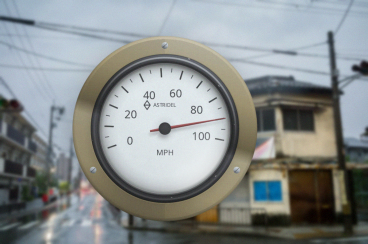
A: 90 mph
